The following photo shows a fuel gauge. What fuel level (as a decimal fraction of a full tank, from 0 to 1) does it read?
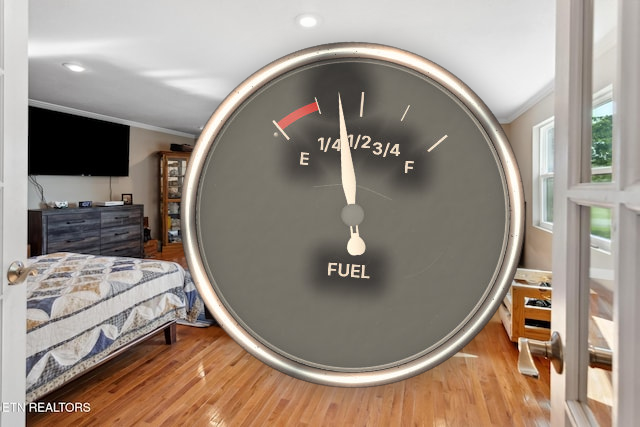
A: 0.375
